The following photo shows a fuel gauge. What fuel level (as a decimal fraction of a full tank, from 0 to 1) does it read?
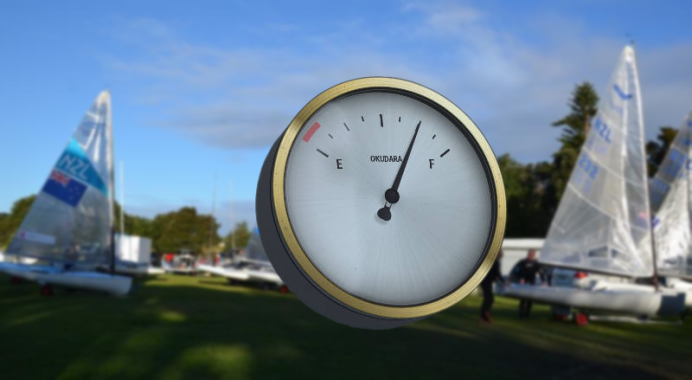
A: 0.75
